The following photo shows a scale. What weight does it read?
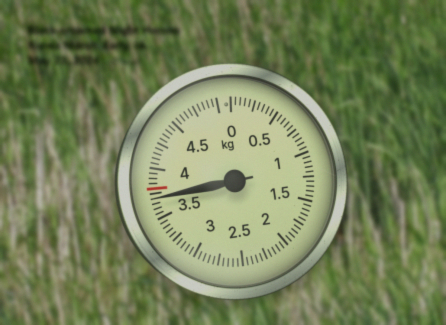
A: 3.7 kg
